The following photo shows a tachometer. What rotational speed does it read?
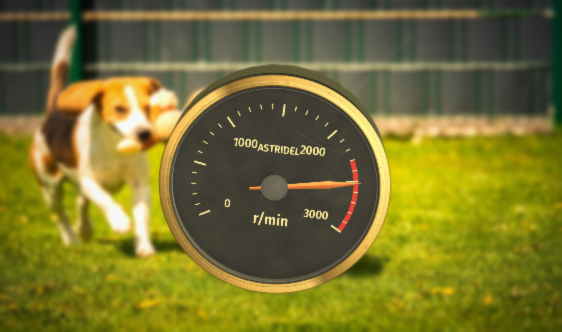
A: 2500 rpm
